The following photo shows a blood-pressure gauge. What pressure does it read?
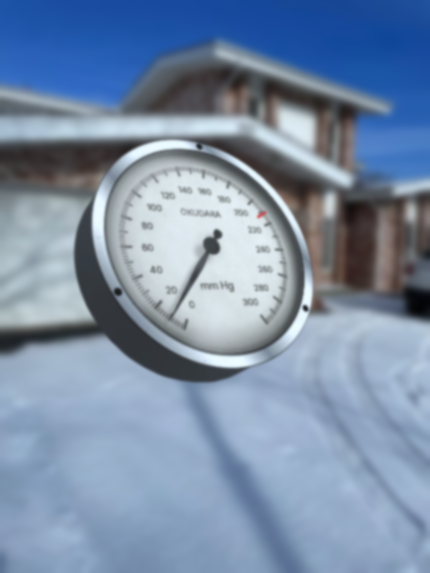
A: 10 mmHg
